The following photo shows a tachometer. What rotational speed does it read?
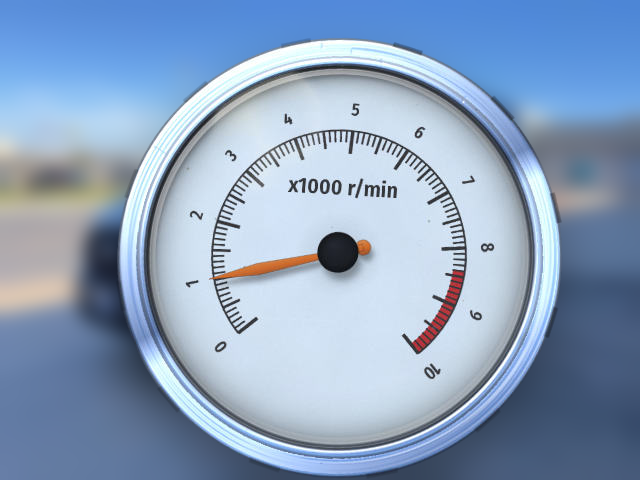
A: 1000 rpm
